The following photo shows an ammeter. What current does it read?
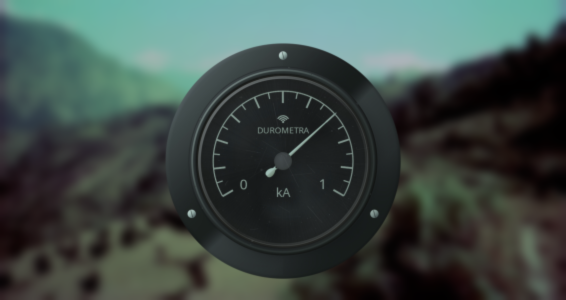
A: 0.7 kA
